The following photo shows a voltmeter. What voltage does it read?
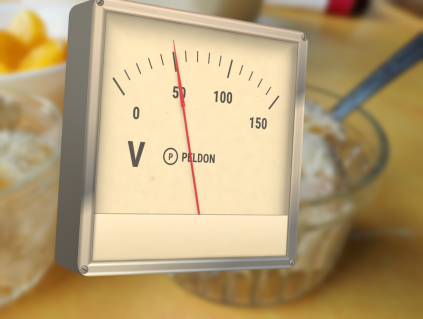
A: 50 V
